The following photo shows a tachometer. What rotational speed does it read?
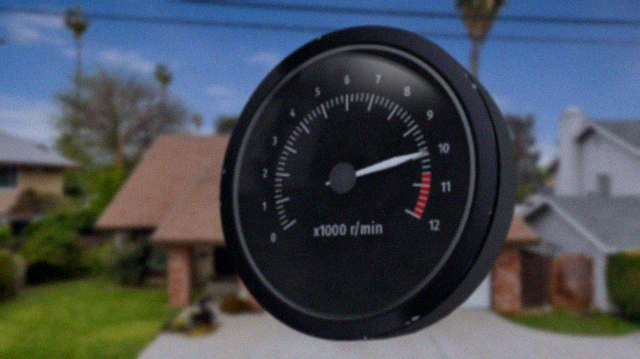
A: 10000 rpm
